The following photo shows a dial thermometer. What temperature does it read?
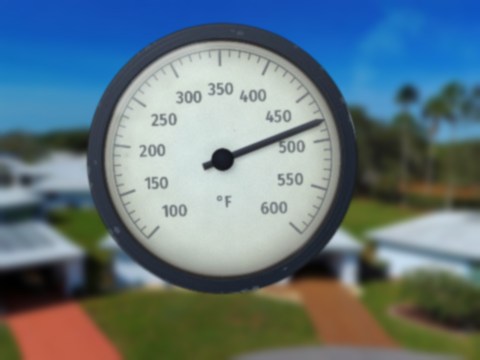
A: 480 °F
